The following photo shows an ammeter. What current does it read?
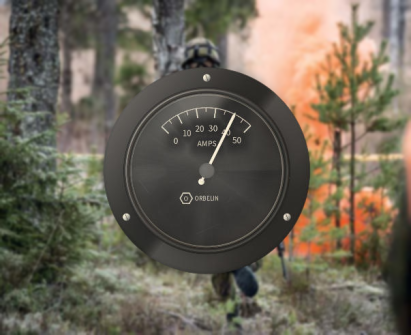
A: 40 A
